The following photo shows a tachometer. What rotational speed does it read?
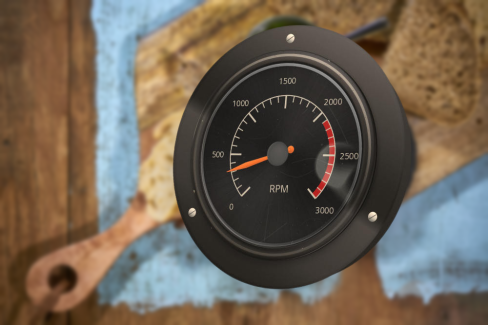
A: 300 rpm
